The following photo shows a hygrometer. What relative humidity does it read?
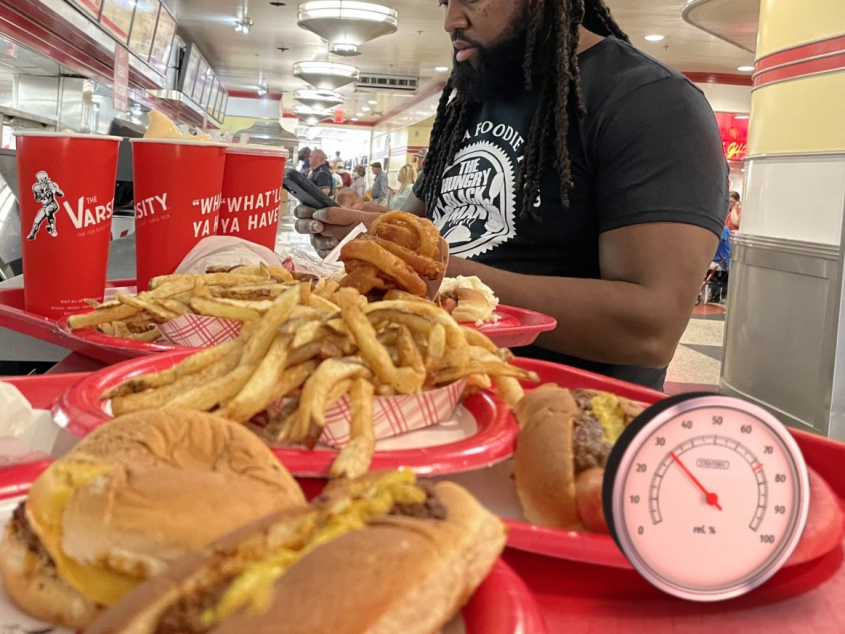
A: 30 %
